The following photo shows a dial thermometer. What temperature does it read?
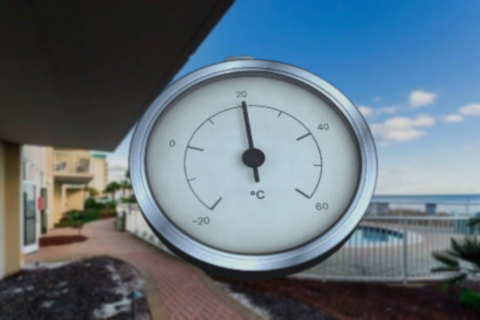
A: 20 °C
